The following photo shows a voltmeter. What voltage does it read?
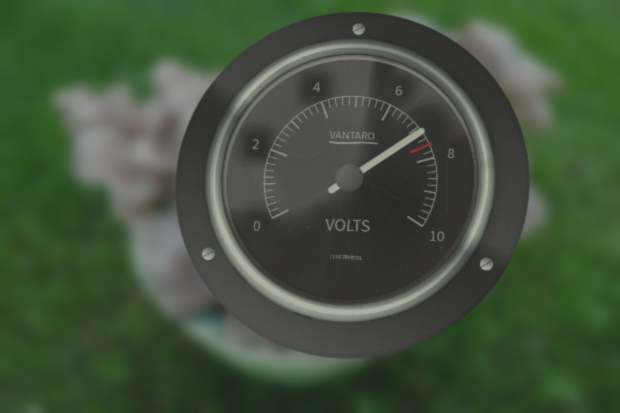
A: 7.2 V
